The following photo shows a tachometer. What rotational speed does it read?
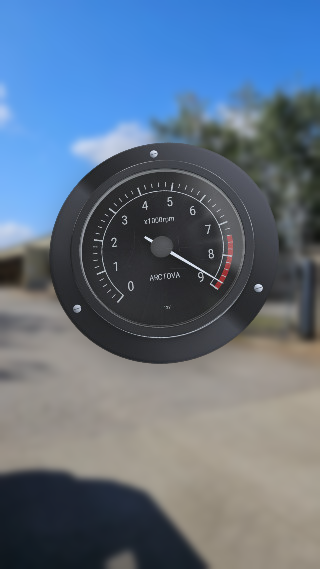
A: 8800 rpm
